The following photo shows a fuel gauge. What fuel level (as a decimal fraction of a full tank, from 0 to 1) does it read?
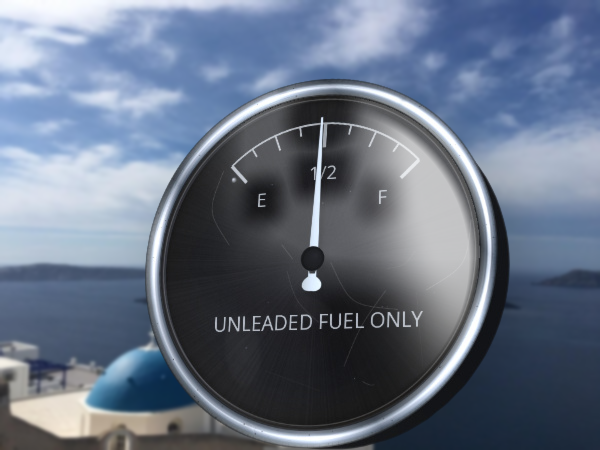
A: 0.5
